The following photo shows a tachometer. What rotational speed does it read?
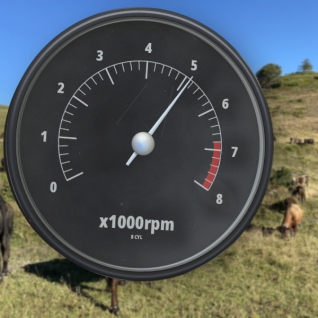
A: 5100 rpm
